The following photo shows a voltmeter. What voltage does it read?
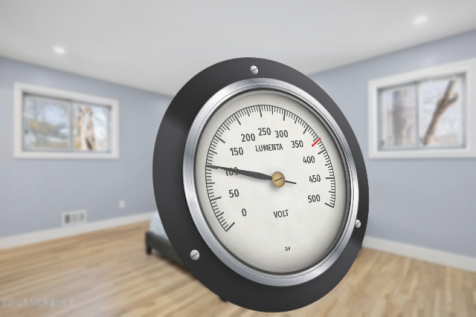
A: 100 V
